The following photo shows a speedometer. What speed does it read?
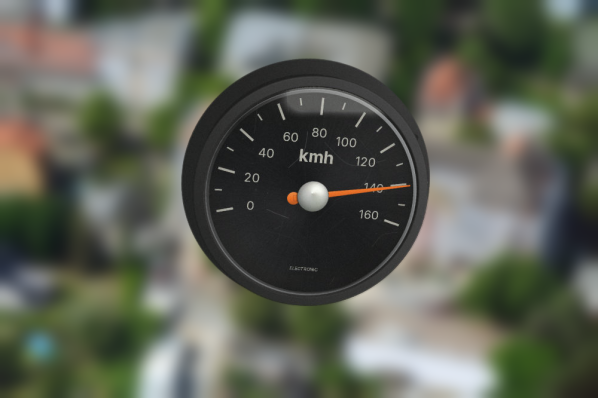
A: 140 km/h
